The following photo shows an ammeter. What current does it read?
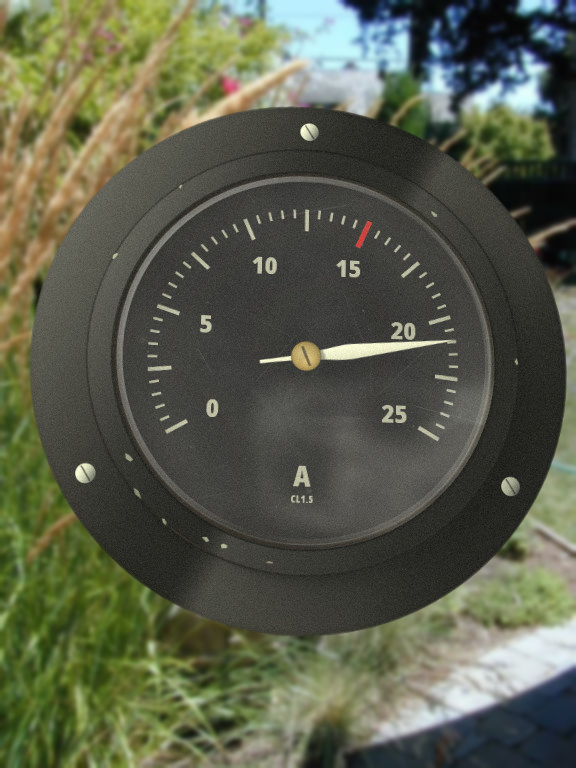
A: 21 A
